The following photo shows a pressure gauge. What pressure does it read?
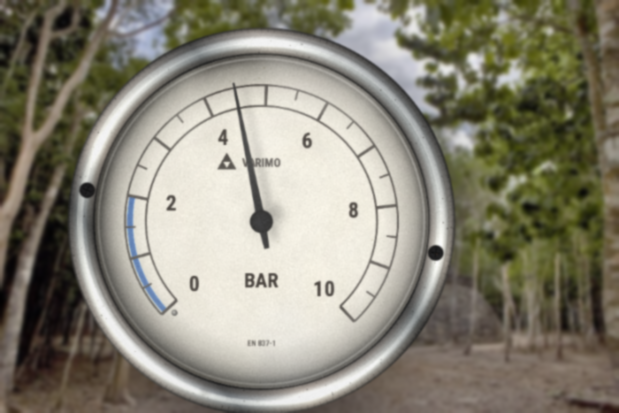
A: 4.5 bar
